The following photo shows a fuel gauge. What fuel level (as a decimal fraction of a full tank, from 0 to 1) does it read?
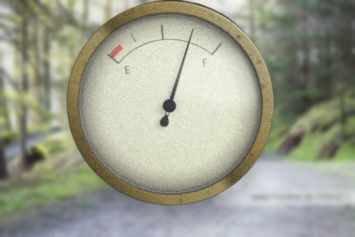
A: 0.75
